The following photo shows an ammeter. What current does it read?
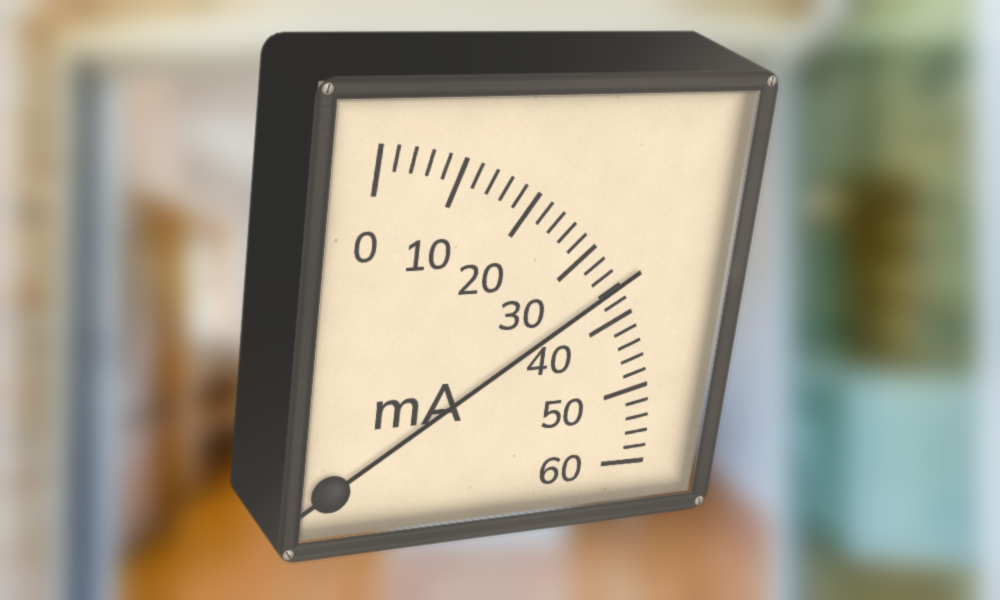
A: 36 mA
